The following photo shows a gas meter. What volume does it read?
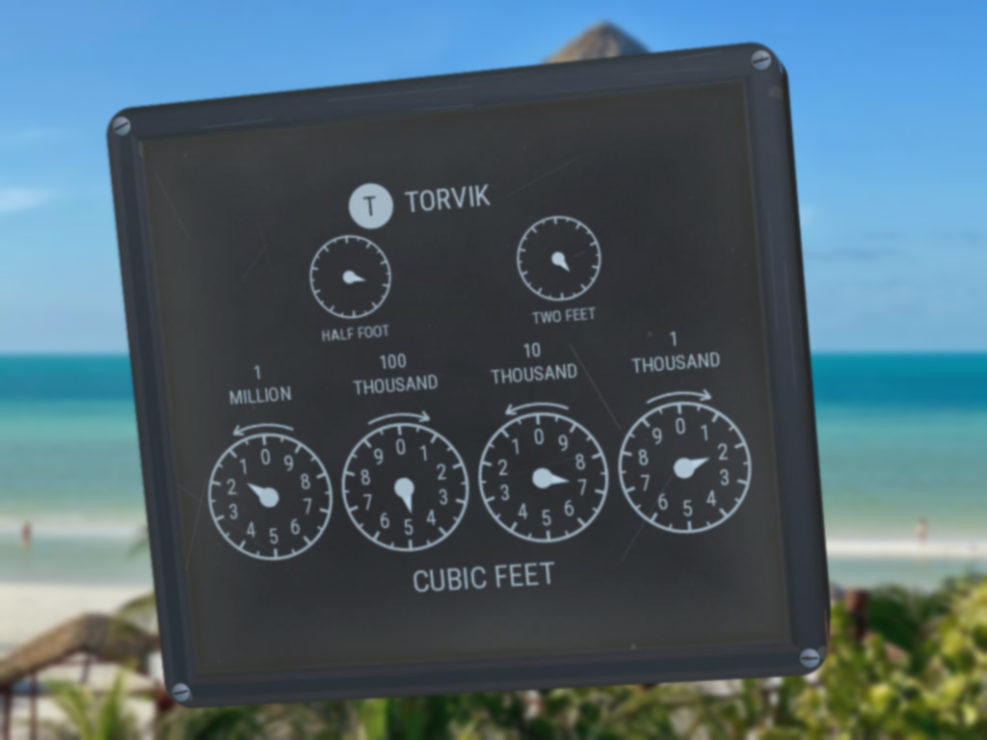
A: 147200 ft³
